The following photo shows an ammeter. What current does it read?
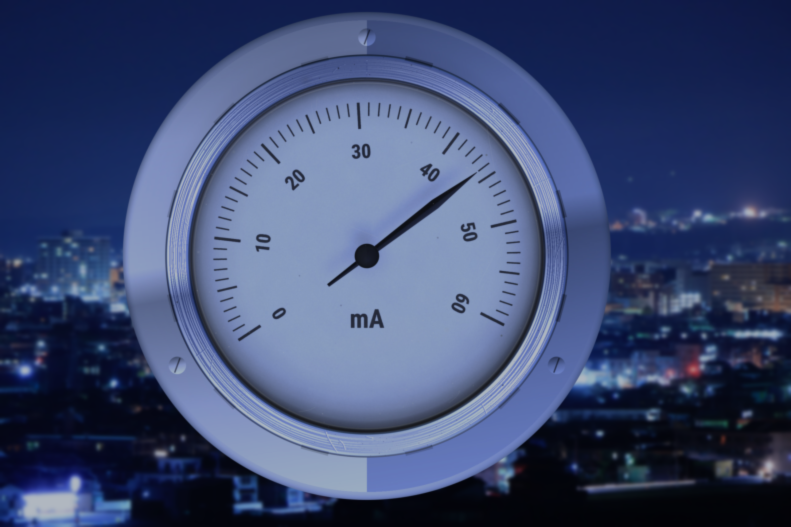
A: 44 mA
